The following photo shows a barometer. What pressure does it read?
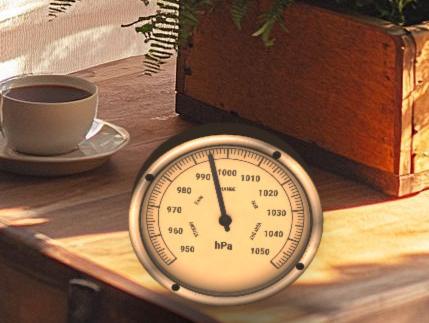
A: 995 hPa
